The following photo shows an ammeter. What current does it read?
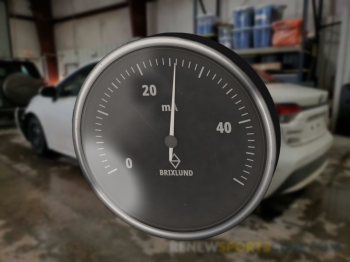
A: 26 mA
